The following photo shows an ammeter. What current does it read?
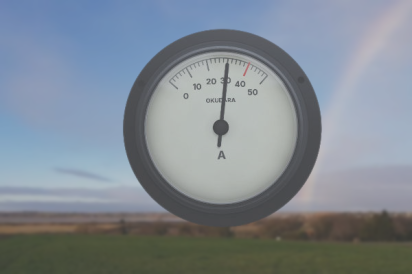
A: 30 A
